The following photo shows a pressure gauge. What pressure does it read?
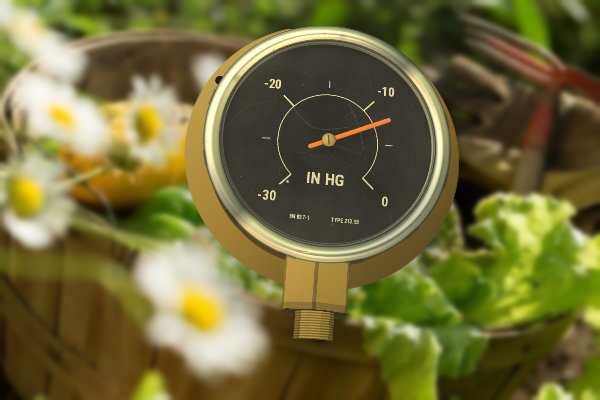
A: -7.5 inHg
